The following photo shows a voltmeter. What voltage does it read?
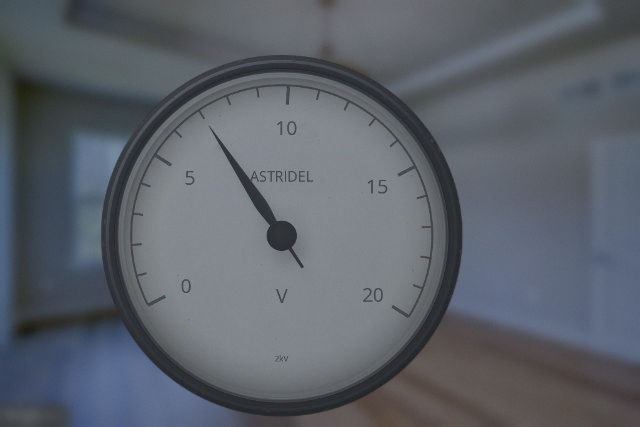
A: 7 V
